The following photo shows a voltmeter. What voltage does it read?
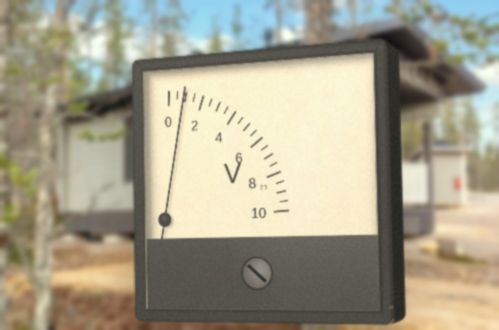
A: 1 V
